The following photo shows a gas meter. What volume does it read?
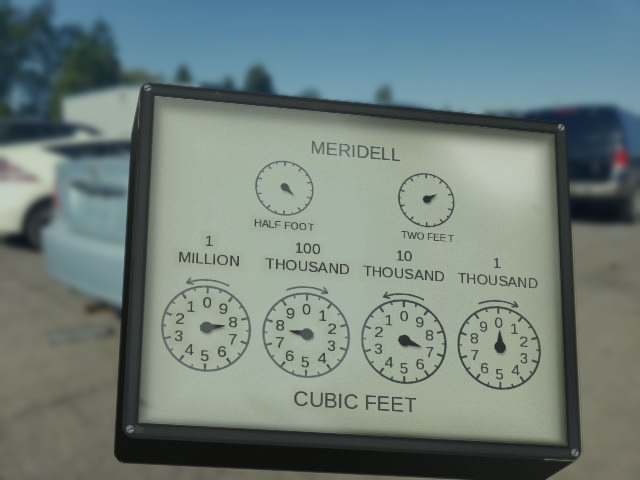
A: 777000 ft³
